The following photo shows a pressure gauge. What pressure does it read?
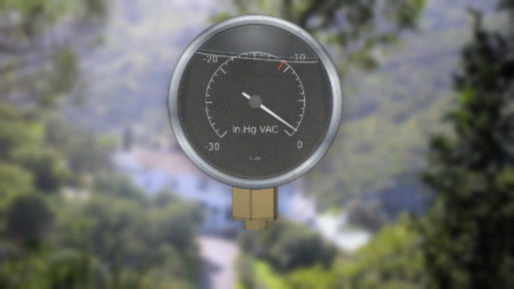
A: -1 inHg
